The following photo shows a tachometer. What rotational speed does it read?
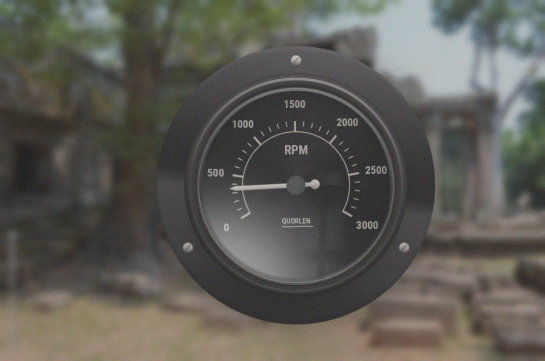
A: 350 rpm
